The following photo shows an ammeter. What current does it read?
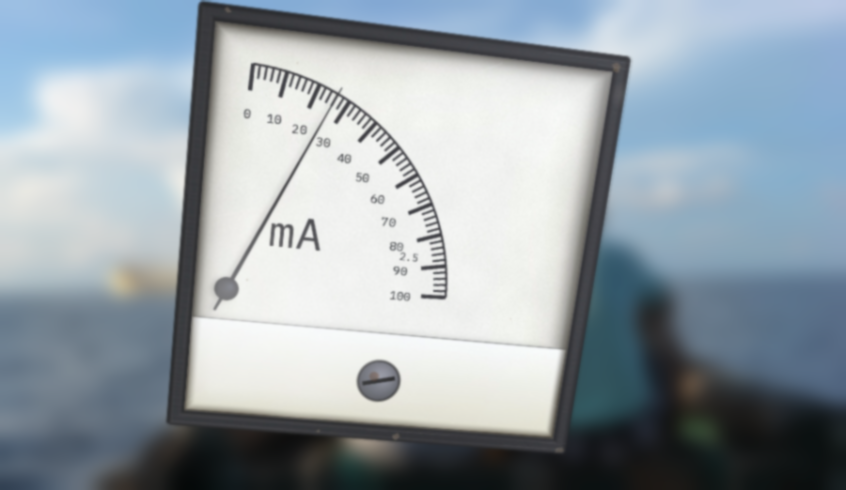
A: 26 mA
